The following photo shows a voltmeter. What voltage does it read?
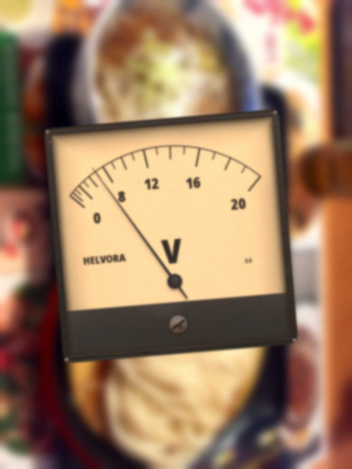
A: 7 V
